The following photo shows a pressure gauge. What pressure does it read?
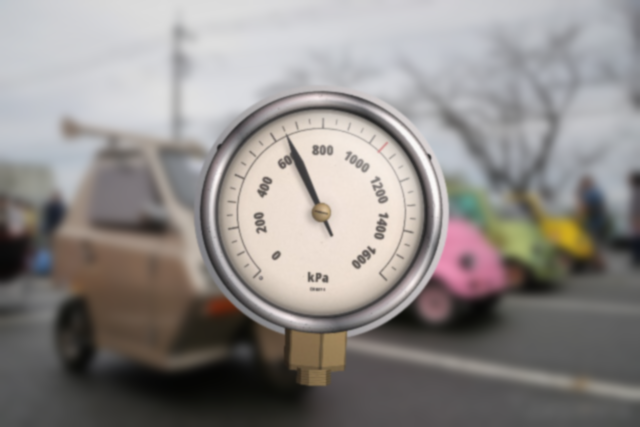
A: 650 kPa
